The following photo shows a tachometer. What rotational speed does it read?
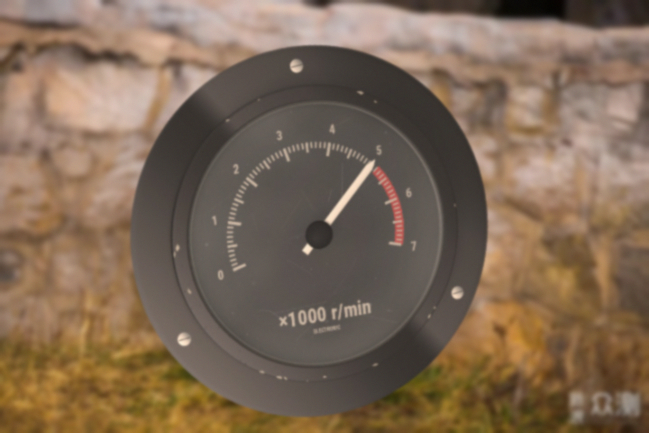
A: 5000 rpm
